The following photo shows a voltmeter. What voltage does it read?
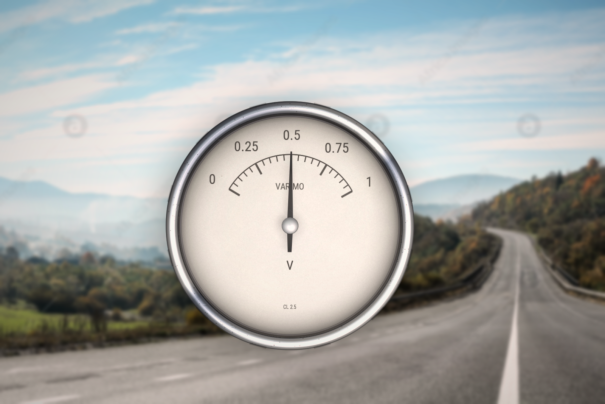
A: 0.5 V
